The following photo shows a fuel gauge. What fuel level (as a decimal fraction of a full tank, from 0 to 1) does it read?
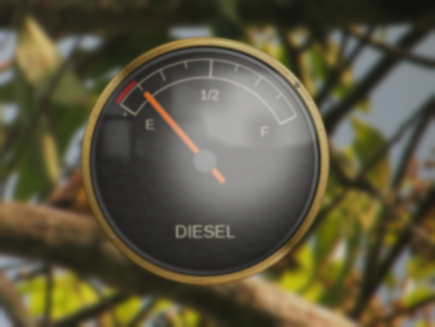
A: 0.125
